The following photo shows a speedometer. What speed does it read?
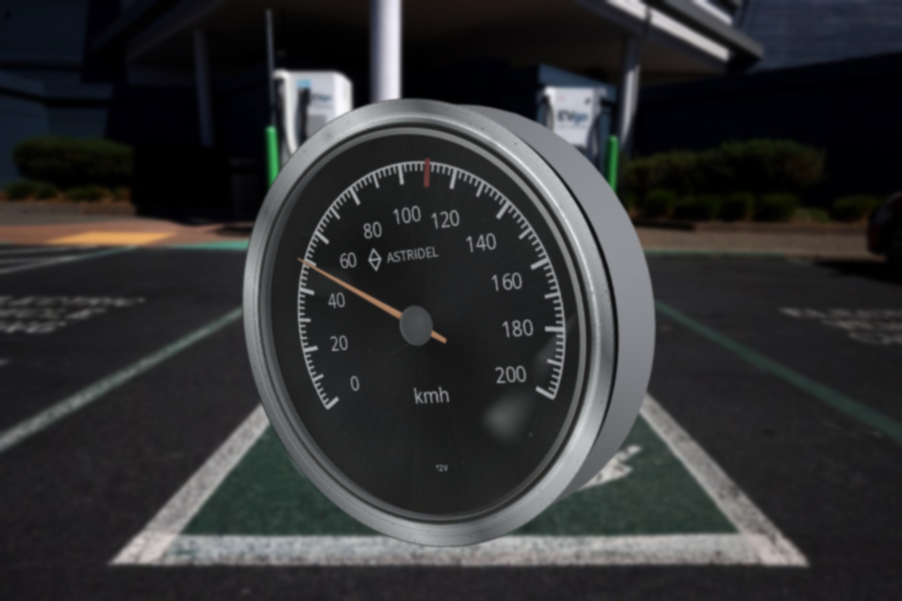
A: 50 km/h
